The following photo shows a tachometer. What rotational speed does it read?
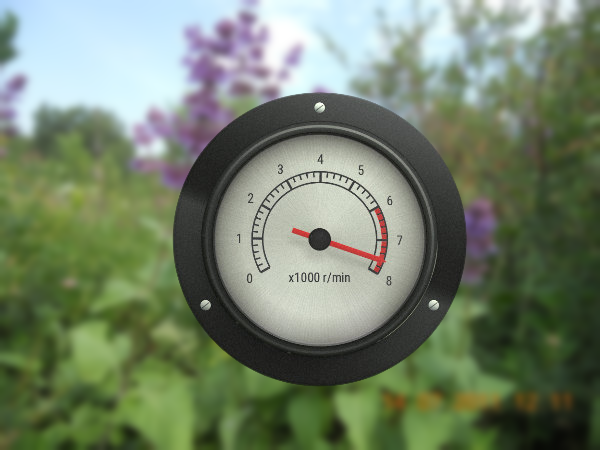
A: 7600 rpm
